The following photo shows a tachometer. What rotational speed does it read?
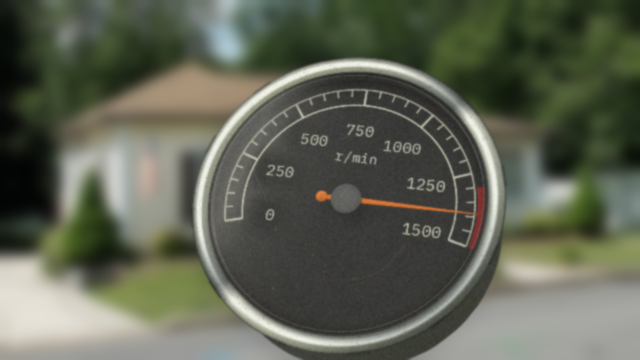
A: 1400 rpm
